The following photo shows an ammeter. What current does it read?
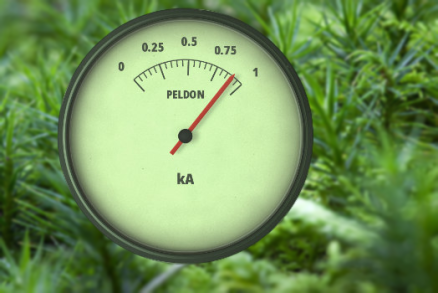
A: 0.9 kA
